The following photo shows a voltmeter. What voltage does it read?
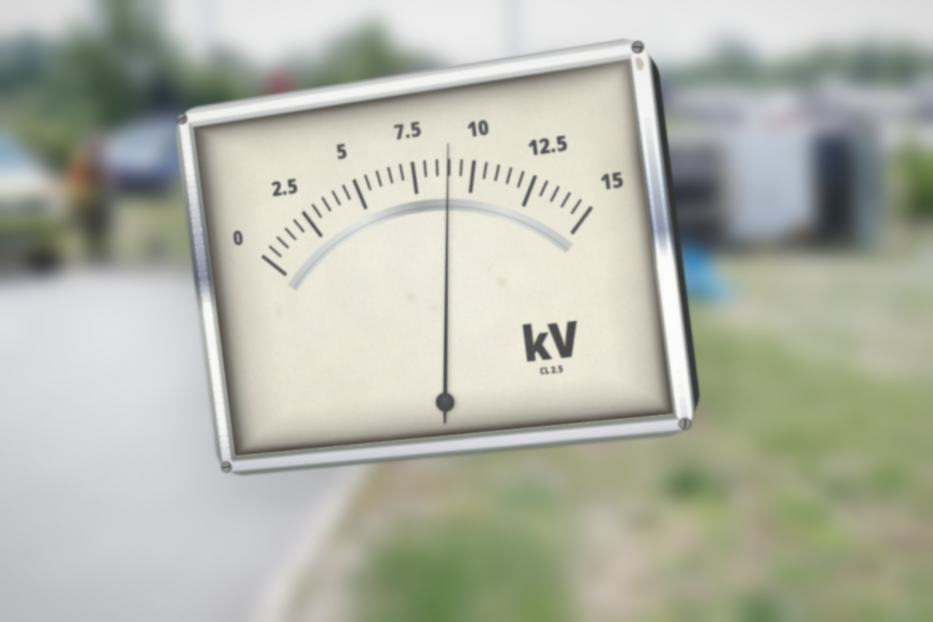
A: 9 kV
